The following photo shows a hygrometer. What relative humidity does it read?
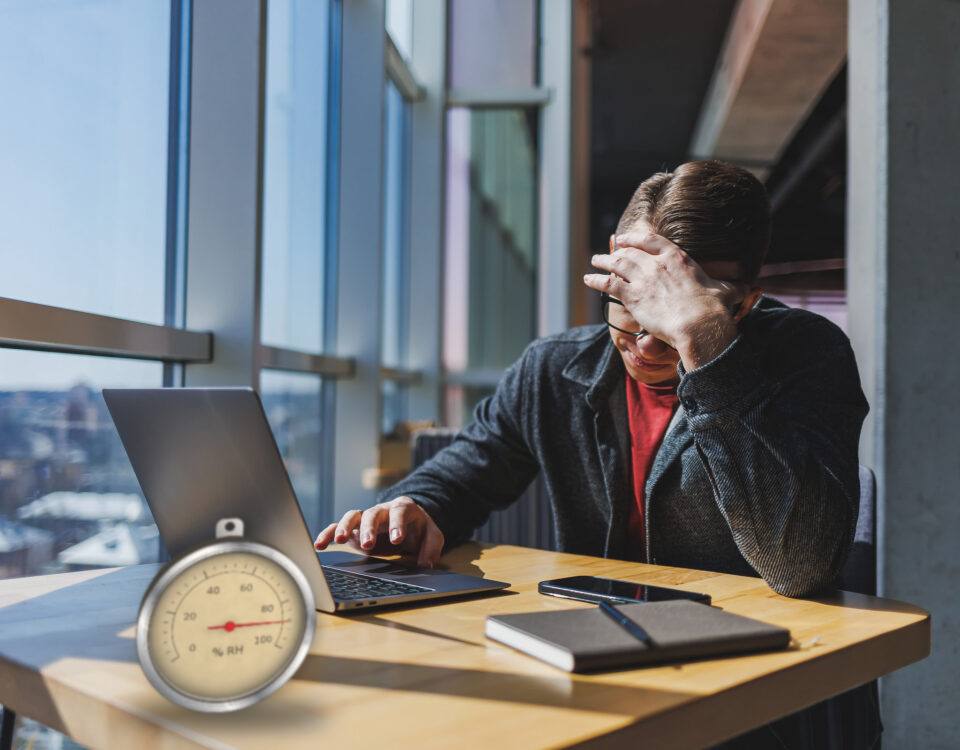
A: 88 %
